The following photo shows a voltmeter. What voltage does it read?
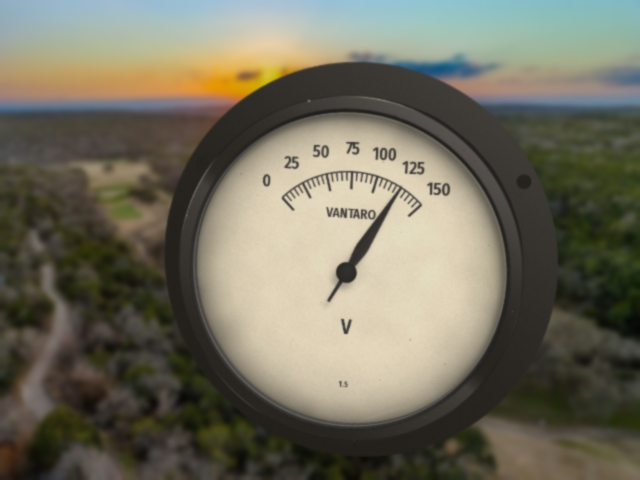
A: 125 V
